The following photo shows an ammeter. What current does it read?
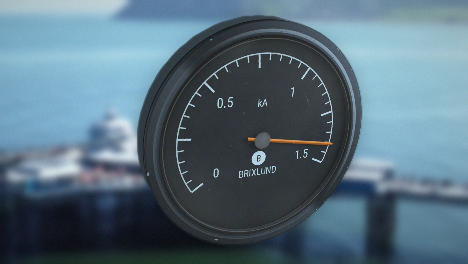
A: 1.4 kA
